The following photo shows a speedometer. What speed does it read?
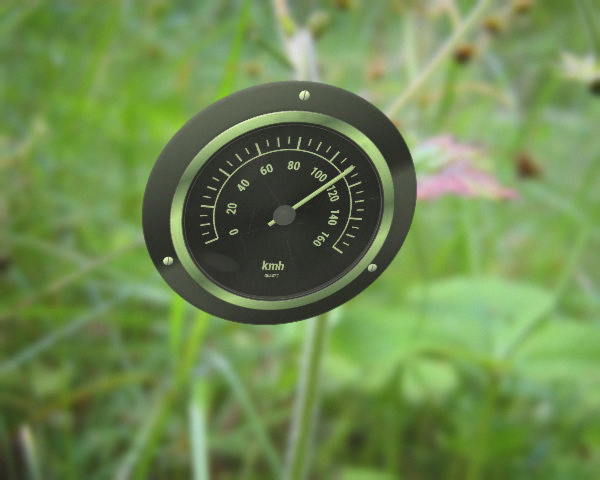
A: 110 km/h
